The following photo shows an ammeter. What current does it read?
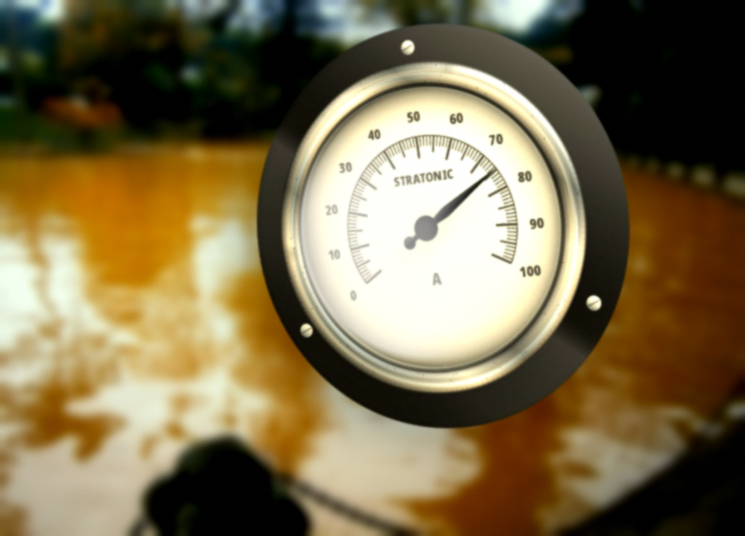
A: 75 A
